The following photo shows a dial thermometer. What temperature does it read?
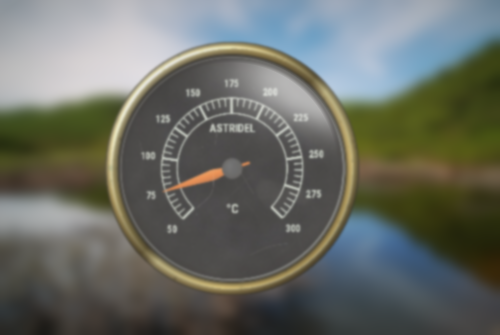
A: 75 °C
